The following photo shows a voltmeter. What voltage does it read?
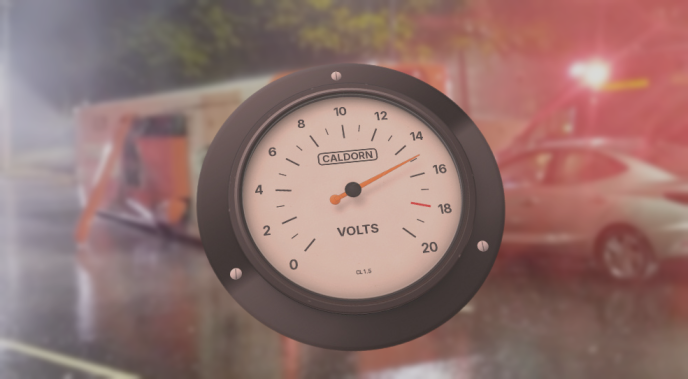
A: 15 V
